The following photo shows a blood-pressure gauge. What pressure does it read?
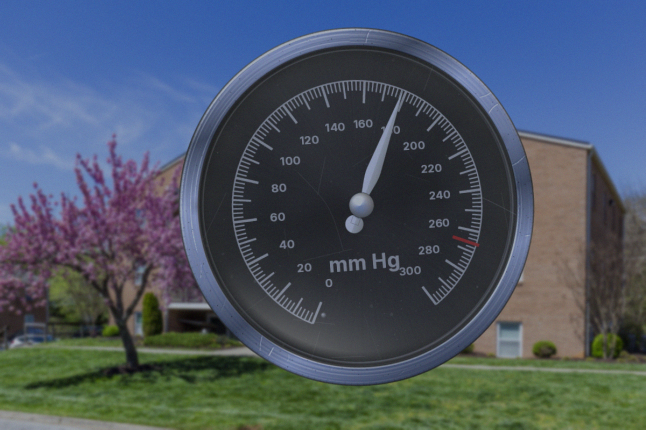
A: 178 mmHg
